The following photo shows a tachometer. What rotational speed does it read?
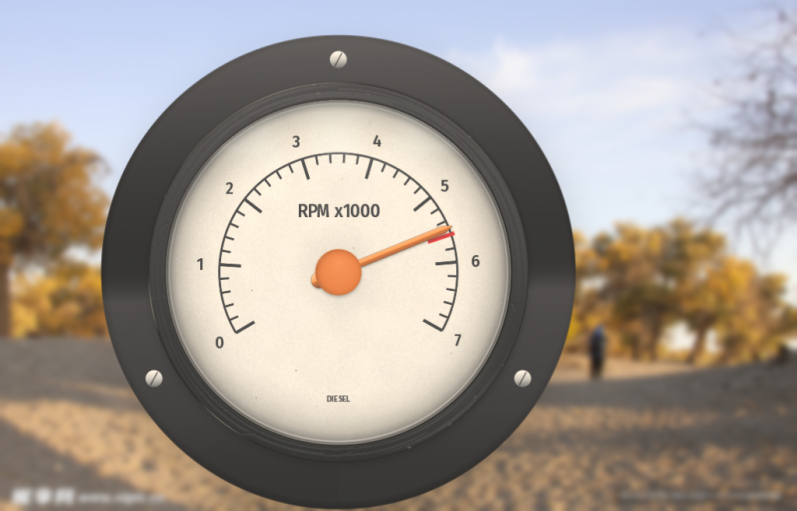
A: 5500 rpm
